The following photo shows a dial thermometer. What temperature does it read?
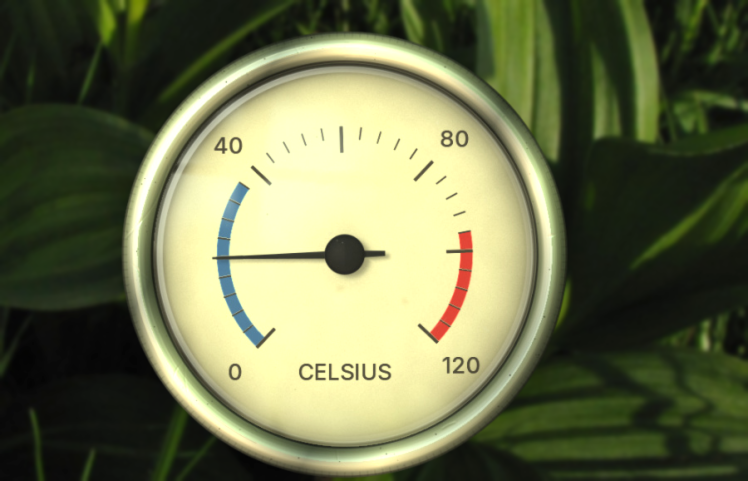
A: 20 °C
